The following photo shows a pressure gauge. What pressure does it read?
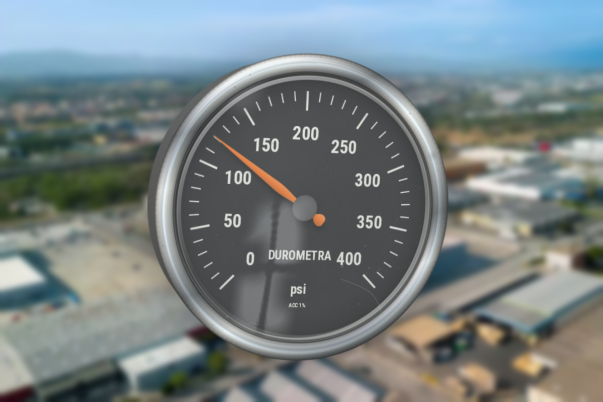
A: 120 psi
